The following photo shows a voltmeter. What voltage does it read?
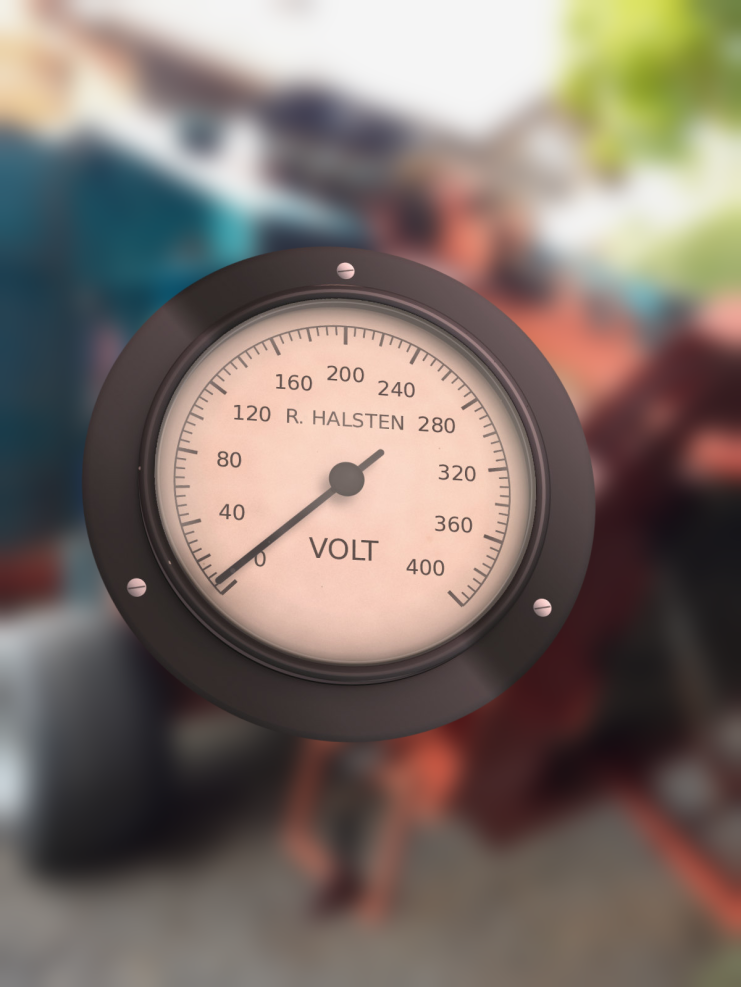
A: 5 V
